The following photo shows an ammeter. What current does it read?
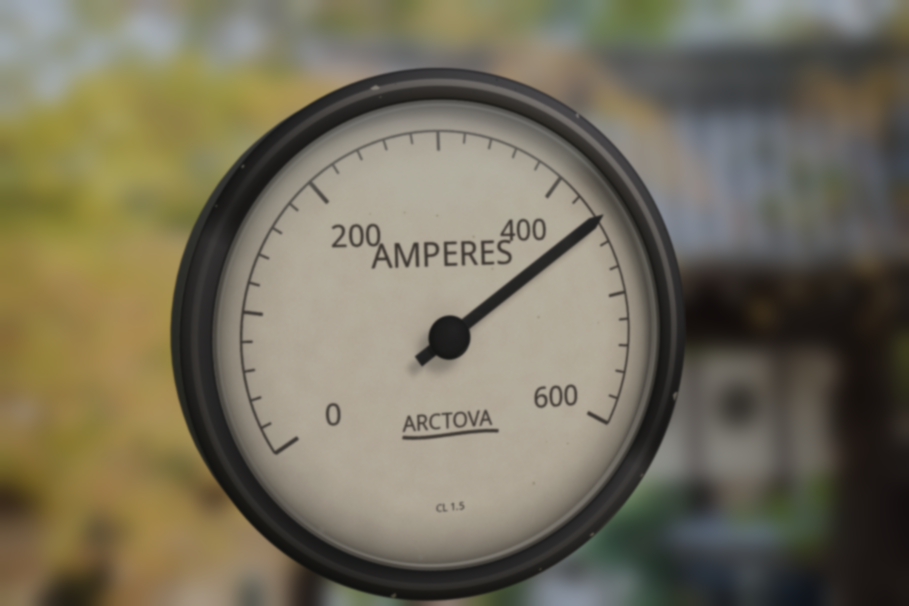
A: 440 A
